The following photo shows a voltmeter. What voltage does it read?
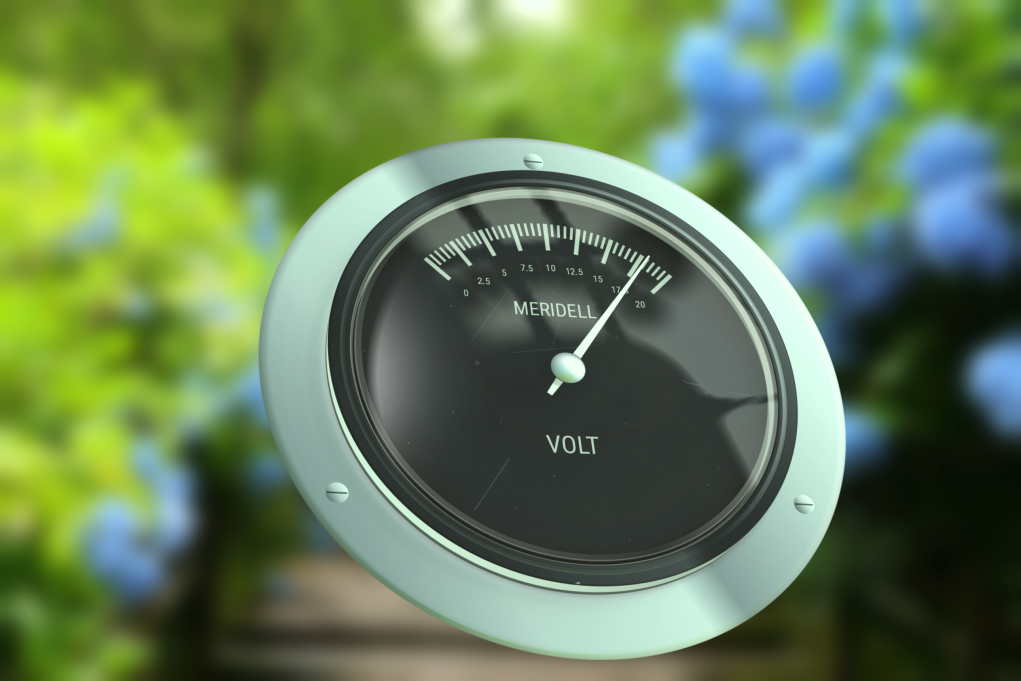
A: 18 V
